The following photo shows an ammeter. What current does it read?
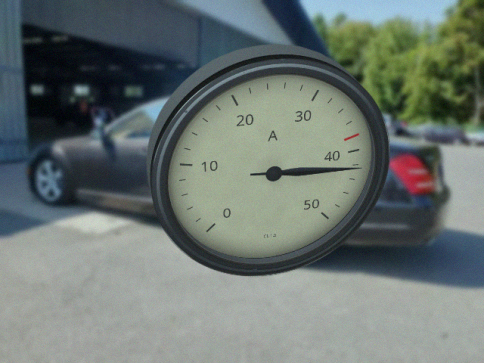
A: 42 A
